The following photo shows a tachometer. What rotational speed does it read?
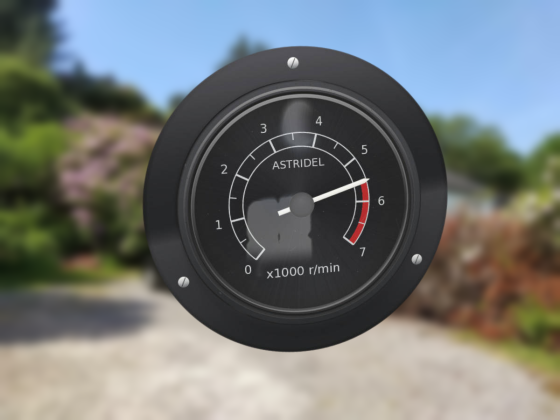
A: 5500 rpm
